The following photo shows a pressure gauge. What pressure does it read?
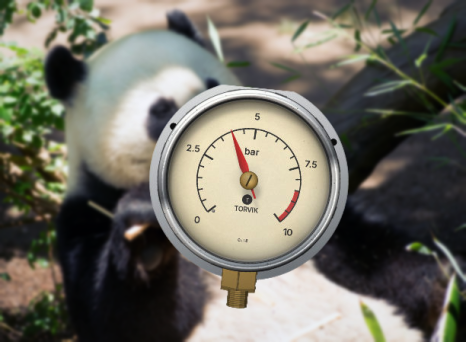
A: 4 bar
